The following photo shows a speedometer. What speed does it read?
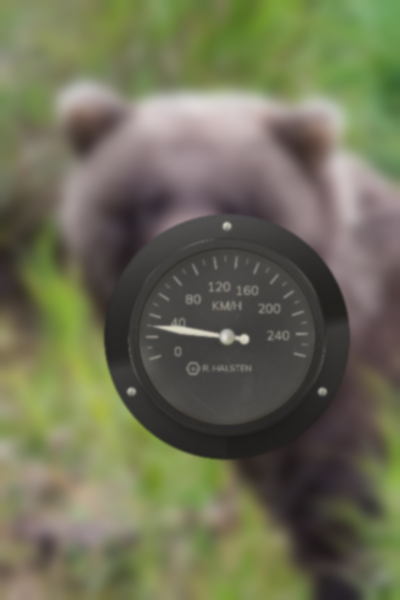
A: 30 km/h
